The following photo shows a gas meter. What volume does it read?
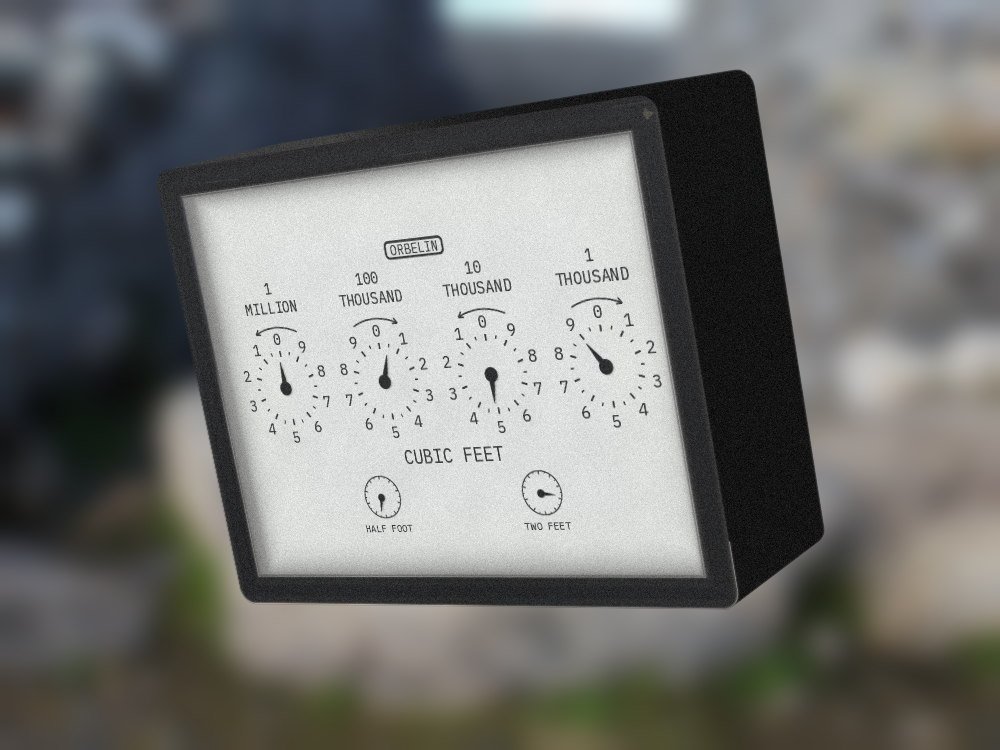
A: 4900 ft³
